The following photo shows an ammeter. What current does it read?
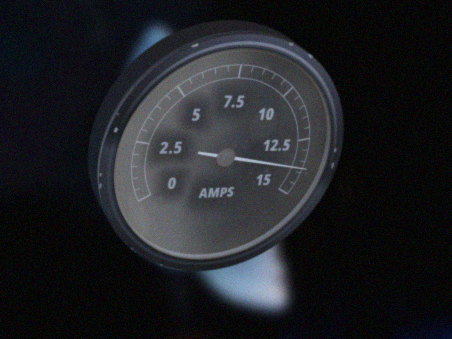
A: 13.75 A
